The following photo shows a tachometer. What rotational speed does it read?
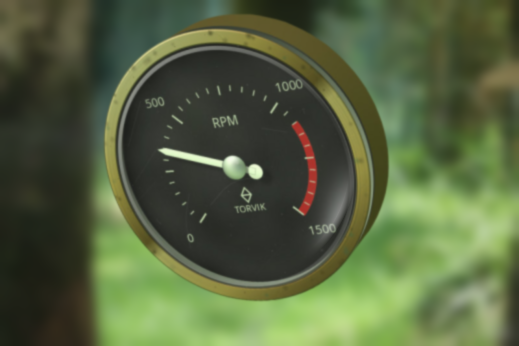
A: 350 rpm
